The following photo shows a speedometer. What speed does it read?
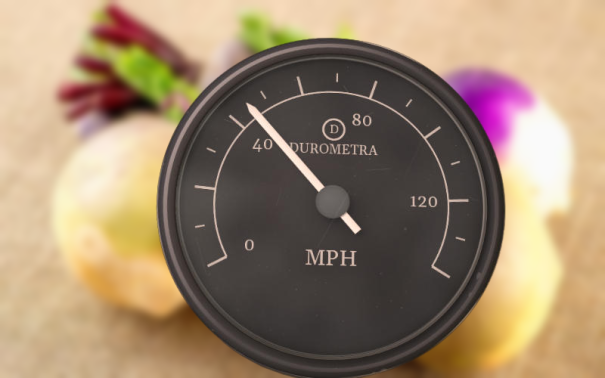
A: 45 mph
